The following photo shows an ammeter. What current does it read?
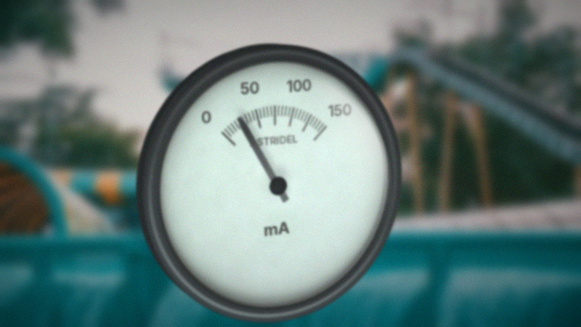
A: 25 mA
